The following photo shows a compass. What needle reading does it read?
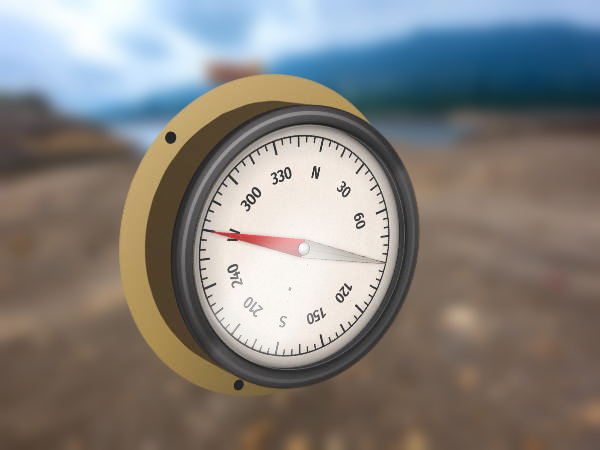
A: 270 °
